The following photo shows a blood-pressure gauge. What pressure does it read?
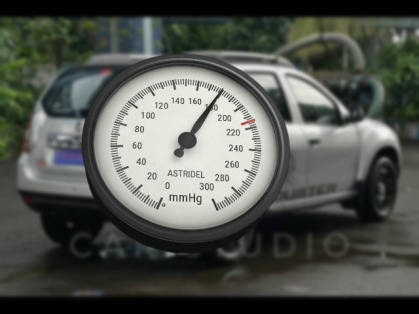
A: 180 mmHg
